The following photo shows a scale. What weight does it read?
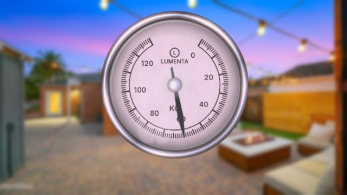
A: 60 kg
